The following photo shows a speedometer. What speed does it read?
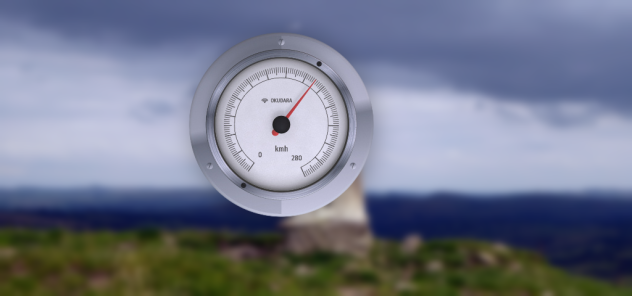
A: 170 km/h
